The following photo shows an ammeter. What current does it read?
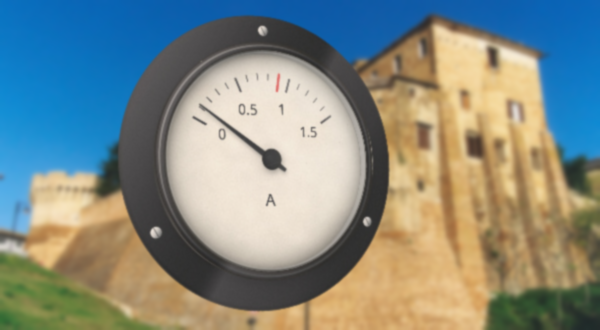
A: 0.1 A
